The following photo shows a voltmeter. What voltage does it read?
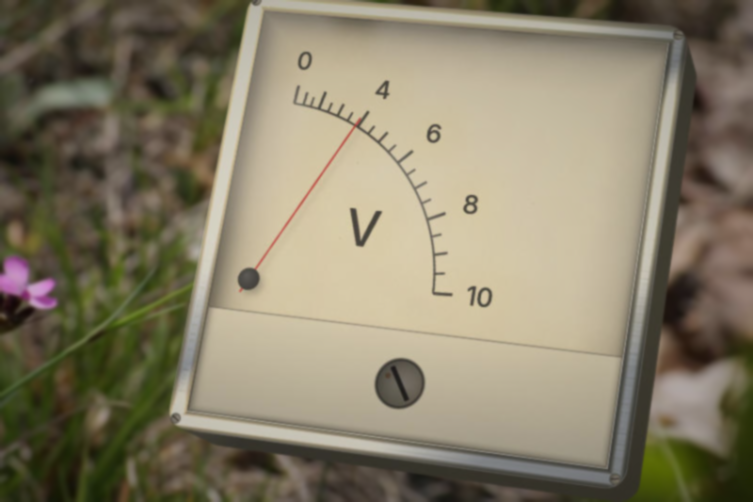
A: 4 V
